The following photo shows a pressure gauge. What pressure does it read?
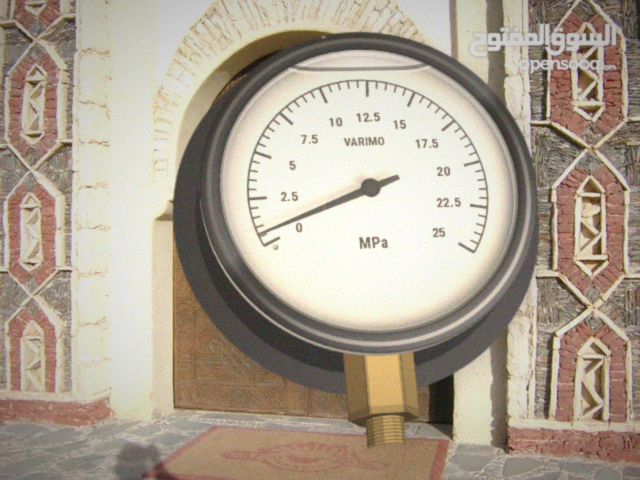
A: 0.5 MPa
